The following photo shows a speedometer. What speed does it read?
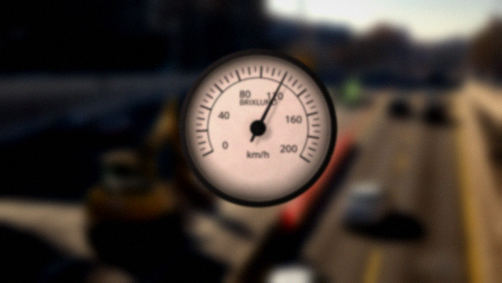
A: 120 km/h
